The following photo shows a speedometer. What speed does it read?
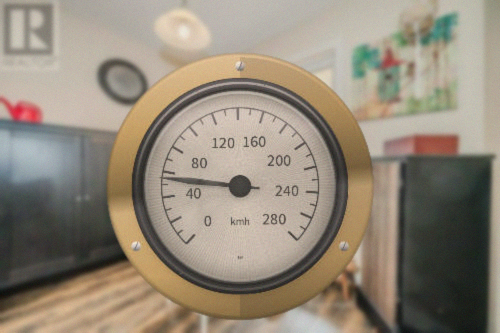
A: 55 km/h
